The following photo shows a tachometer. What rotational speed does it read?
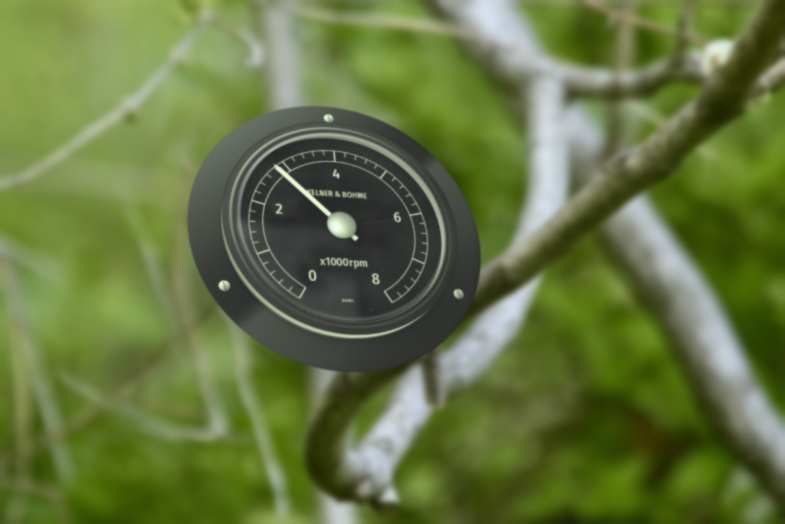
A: 2800 rpm
